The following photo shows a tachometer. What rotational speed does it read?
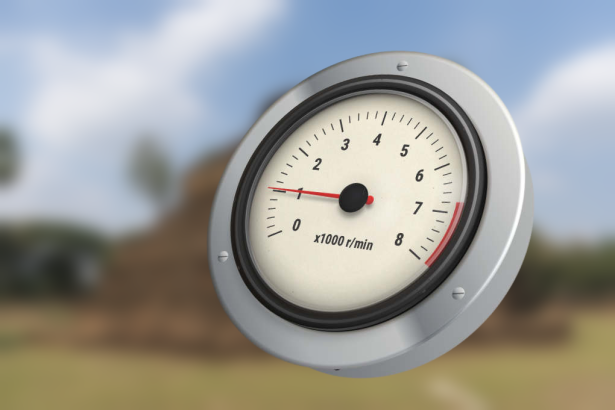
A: 1000 rpm
